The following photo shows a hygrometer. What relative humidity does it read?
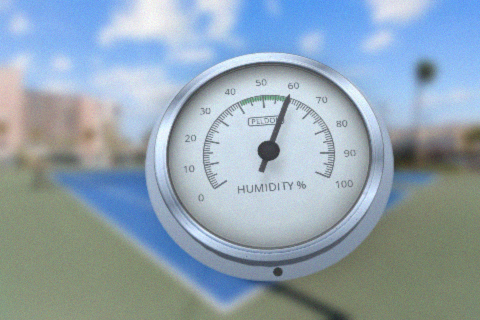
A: 60 %
